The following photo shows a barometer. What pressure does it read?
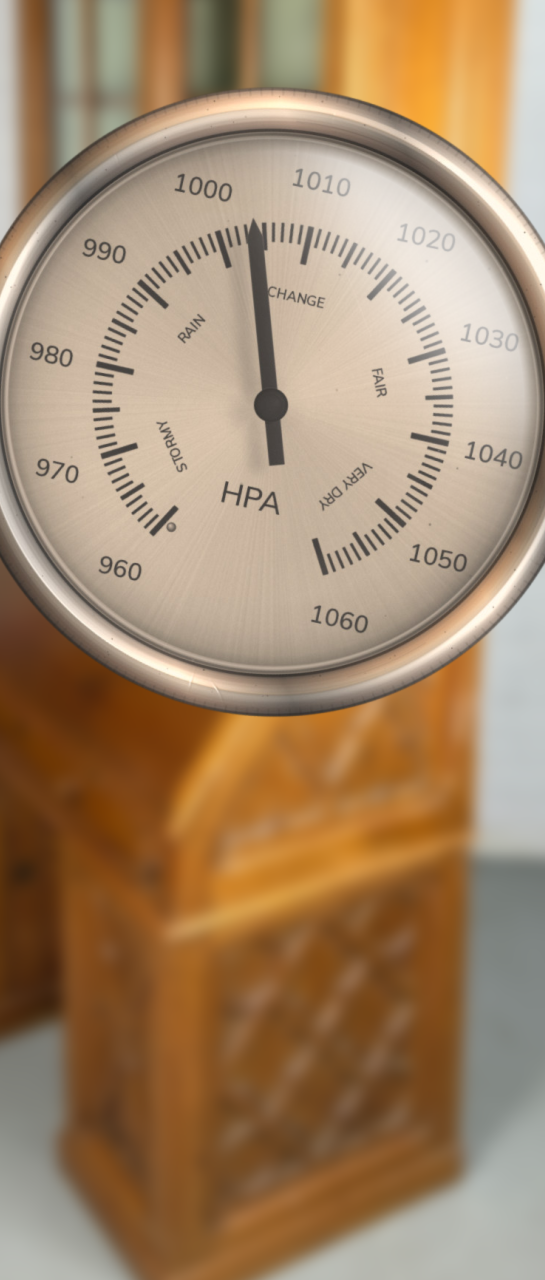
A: 1004 hPa
